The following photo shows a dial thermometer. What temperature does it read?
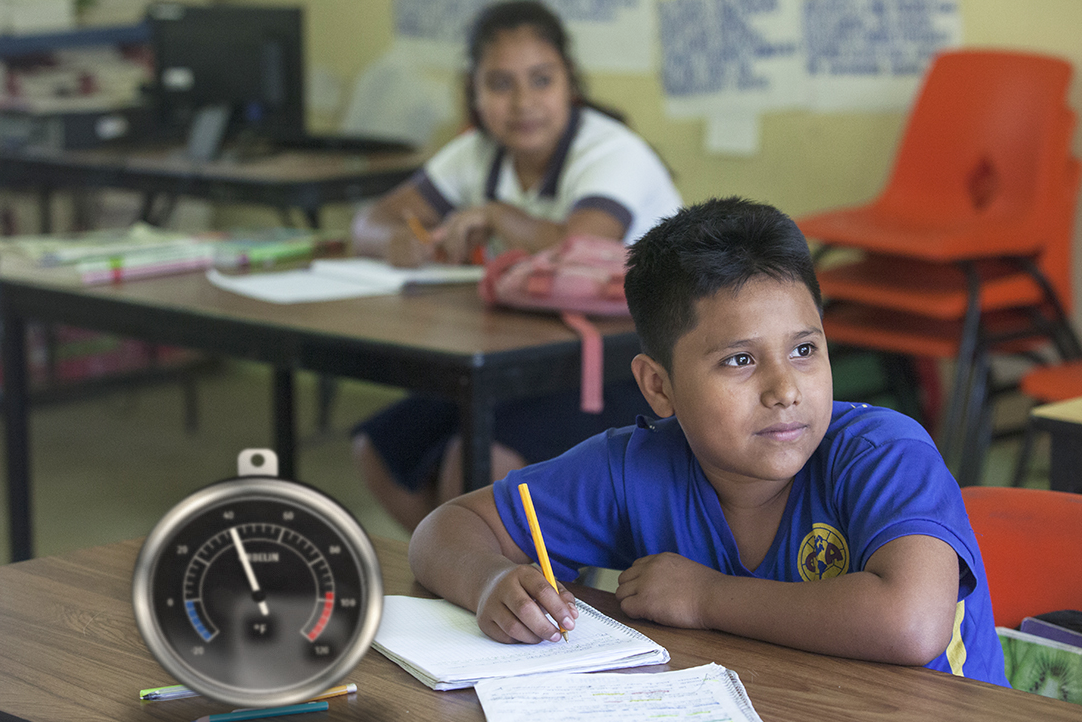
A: 40 °F
